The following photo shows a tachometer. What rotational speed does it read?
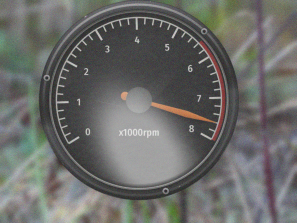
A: 7600 rpm
